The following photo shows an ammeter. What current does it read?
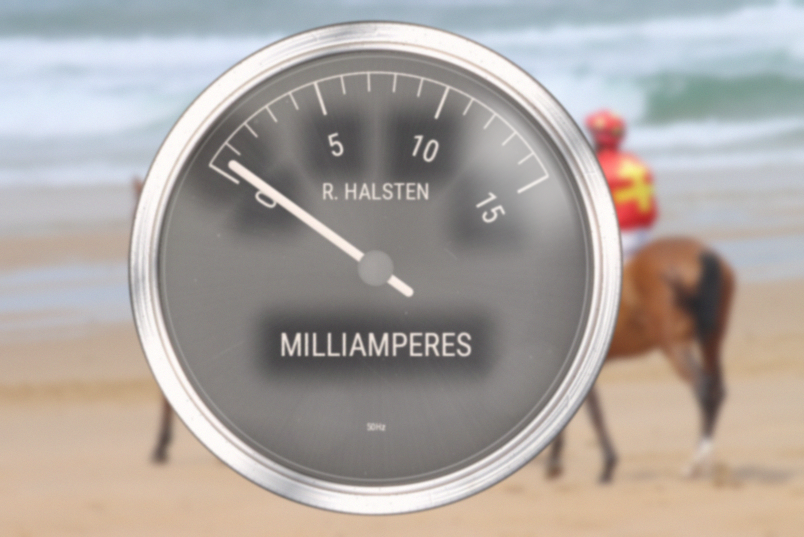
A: 0.5 mA
